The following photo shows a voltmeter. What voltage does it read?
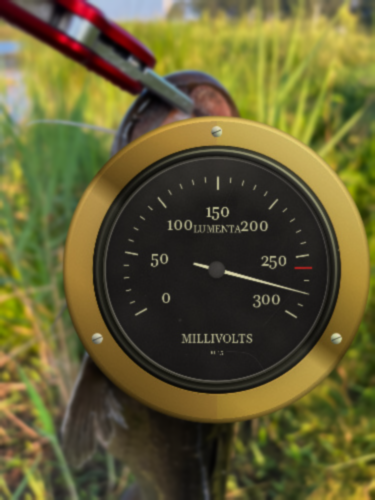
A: 280 mV
